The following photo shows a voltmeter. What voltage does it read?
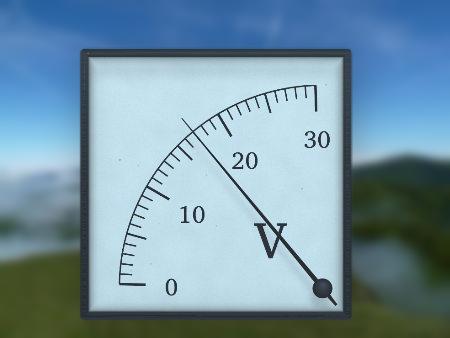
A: 17 V
